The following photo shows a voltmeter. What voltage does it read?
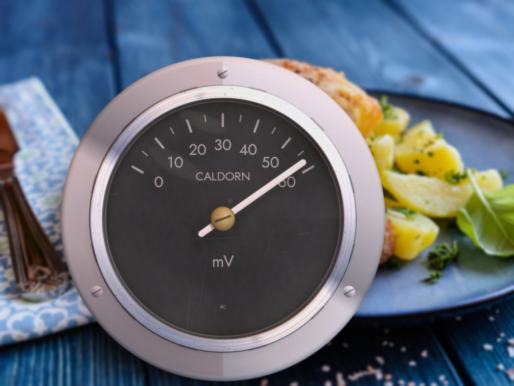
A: 57.5 mV
